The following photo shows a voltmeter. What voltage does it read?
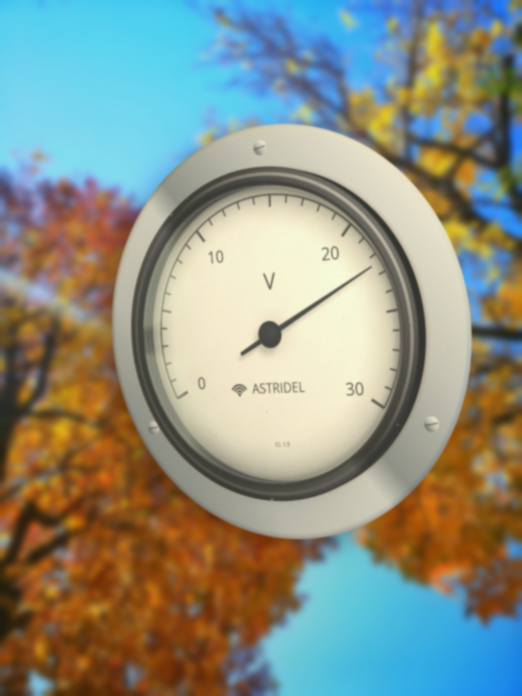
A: 22.5 V
